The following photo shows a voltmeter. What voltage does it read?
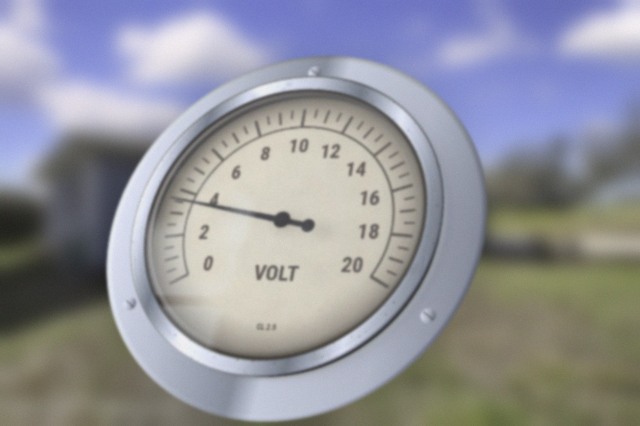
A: 3.5 V
